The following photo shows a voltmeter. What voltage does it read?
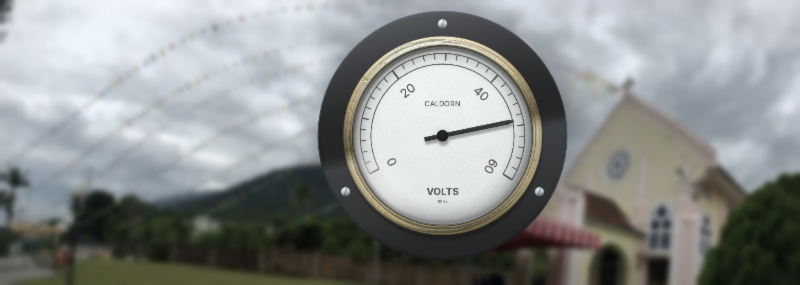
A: 49 V
